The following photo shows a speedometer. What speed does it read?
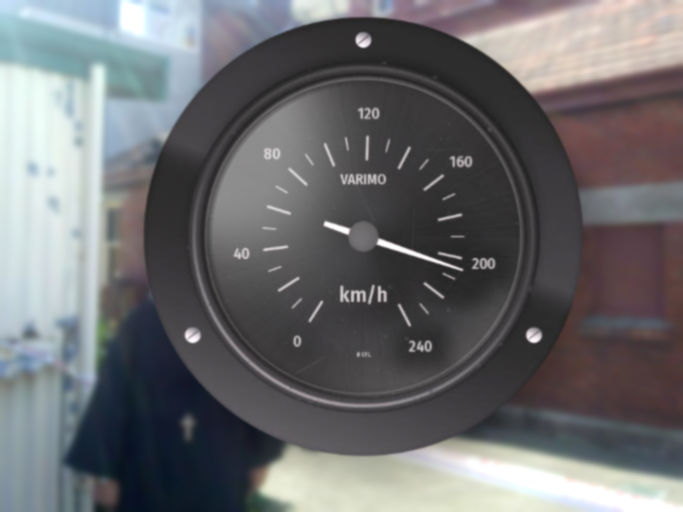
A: 205 km/h
